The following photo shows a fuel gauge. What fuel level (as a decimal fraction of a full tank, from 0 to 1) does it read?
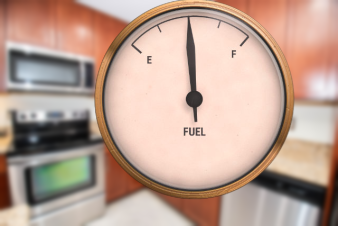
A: 0.5
